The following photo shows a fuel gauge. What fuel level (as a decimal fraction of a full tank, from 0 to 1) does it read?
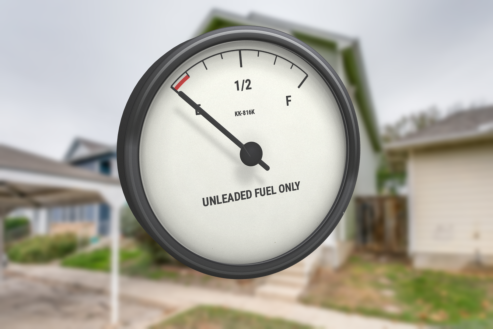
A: 0
